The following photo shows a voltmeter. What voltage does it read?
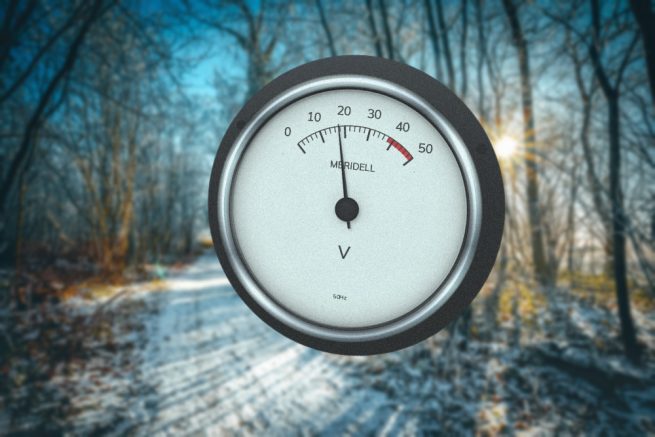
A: 18 V
